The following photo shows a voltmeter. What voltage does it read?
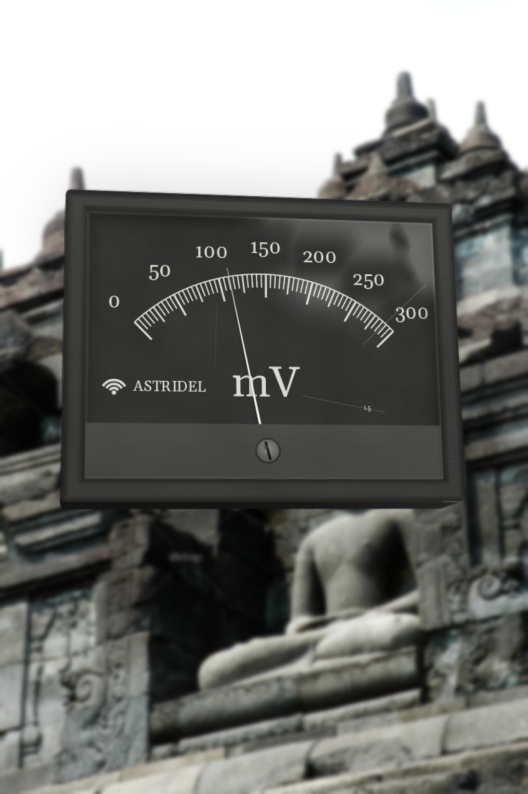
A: 110 mV
